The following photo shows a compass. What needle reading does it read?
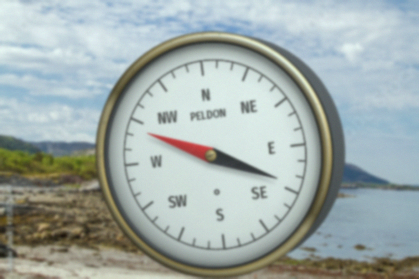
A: 295 °
